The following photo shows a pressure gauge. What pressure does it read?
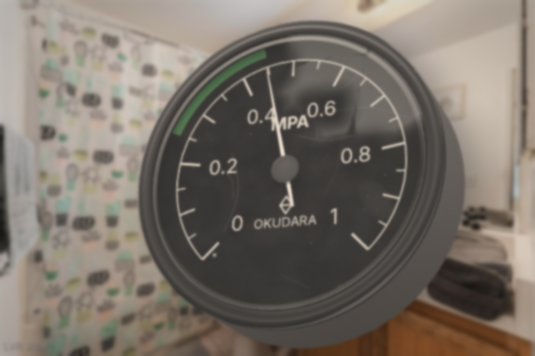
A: 0.45 MPa
